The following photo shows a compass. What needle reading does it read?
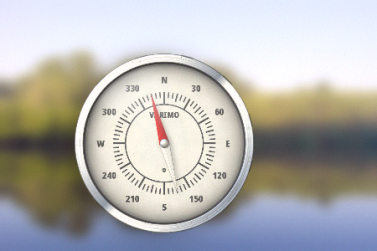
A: 345 °
